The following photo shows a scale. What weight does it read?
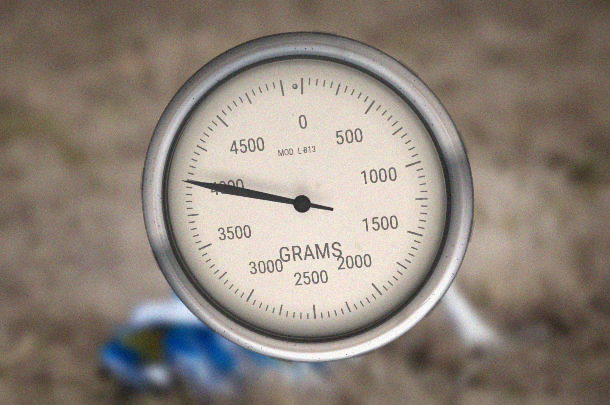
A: 4000 g
